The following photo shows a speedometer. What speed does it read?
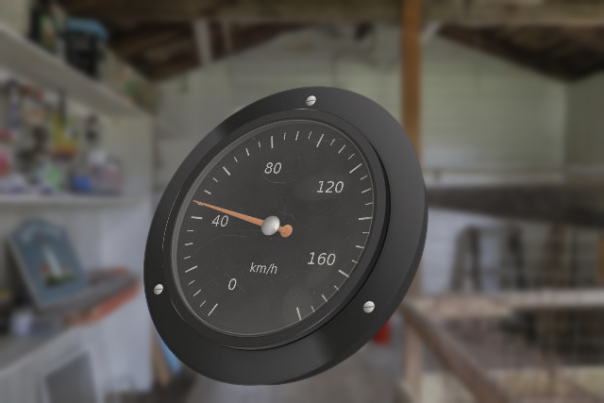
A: 45 km/h
